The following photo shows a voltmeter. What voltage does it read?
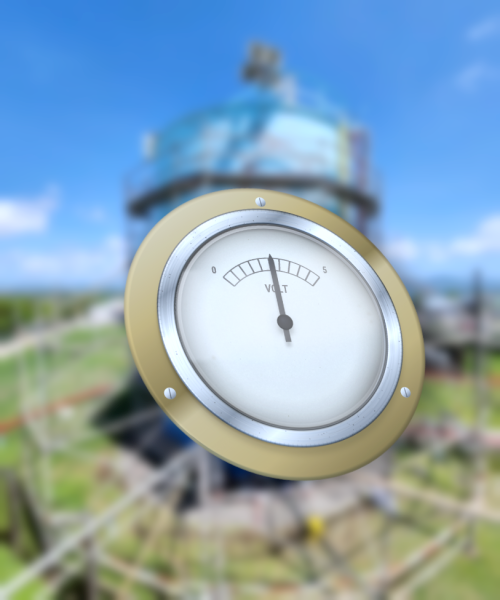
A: 2.5 V
